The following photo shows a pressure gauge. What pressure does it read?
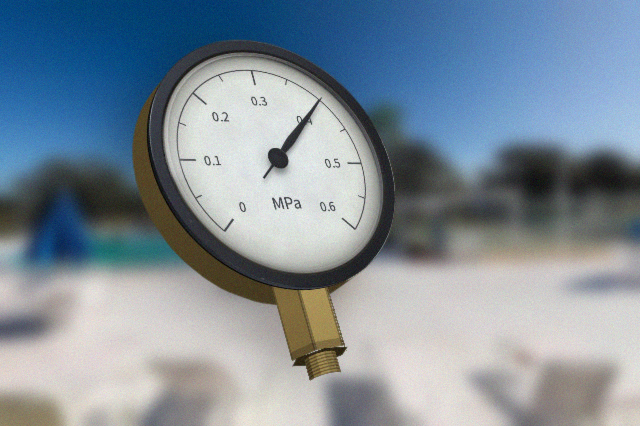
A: 0.4 MPa
